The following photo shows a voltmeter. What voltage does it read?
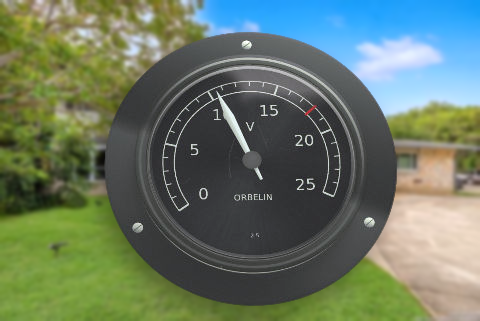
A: 10.5 V
